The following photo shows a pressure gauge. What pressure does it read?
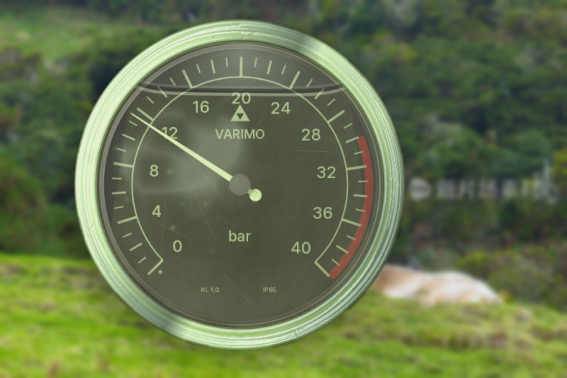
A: 11.5 bar
